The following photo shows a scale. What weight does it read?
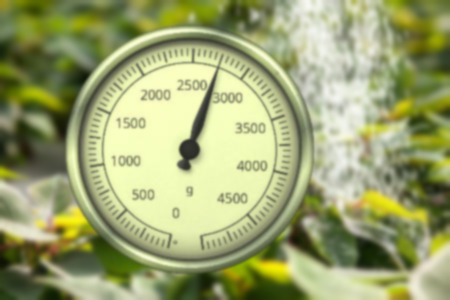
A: 2750 g
